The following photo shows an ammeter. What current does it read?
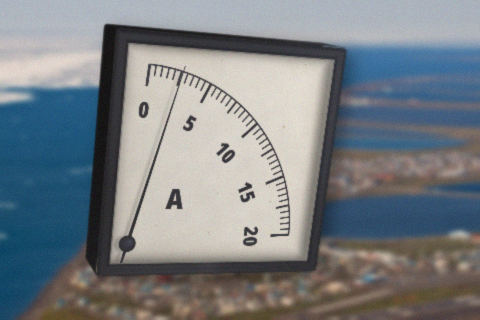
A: 2.5 A
